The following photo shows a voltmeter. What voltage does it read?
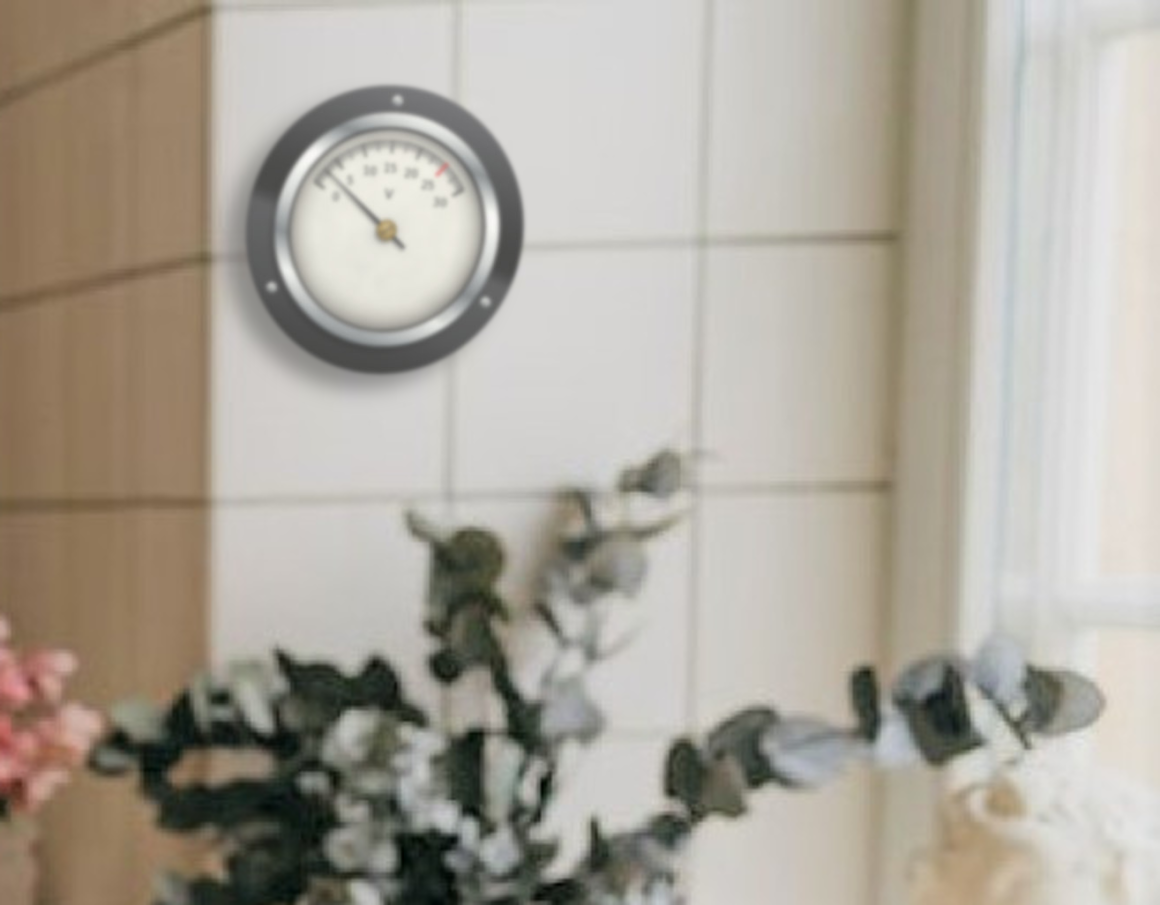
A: 2.5 V
